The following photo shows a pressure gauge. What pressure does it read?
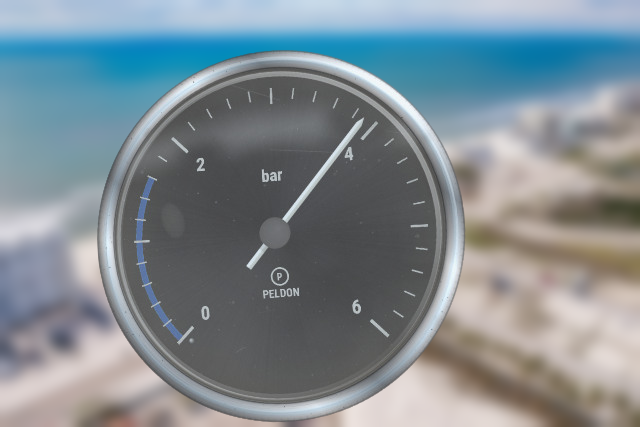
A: 3.9 bar
